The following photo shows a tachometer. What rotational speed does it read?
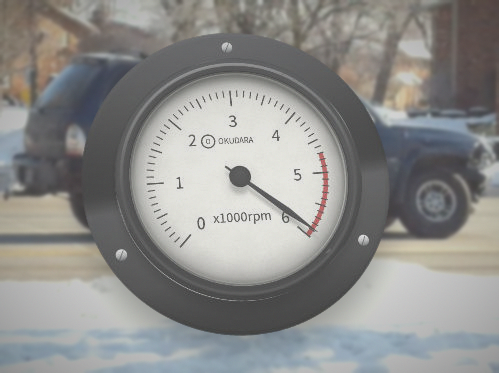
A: 5900 rpm
